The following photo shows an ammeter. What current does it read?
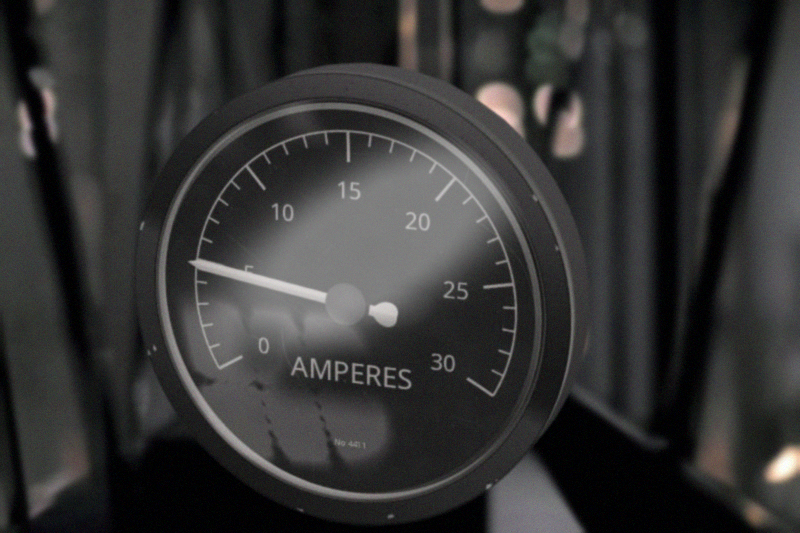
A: 5 A
